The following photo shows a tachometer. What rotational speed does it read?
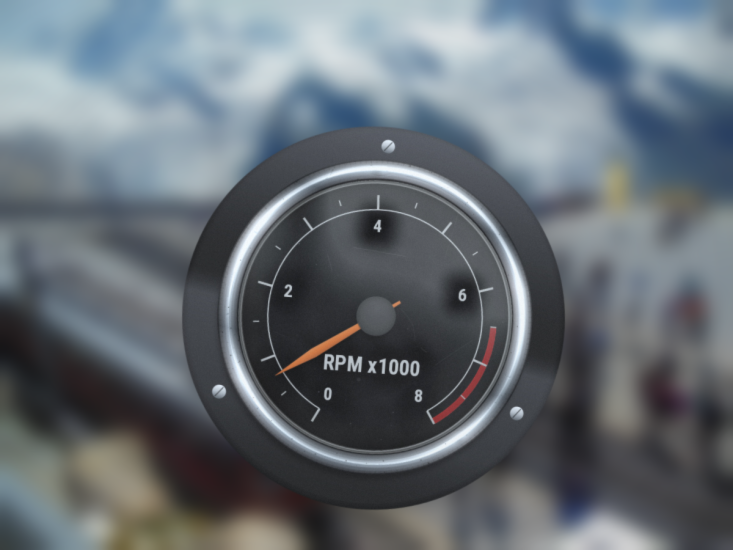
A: 750 rpm
